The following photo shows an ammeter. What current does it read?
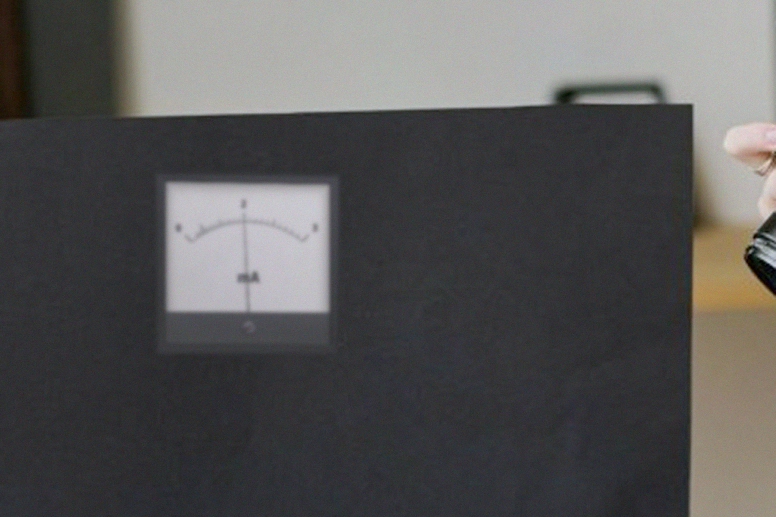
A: 2 mA
